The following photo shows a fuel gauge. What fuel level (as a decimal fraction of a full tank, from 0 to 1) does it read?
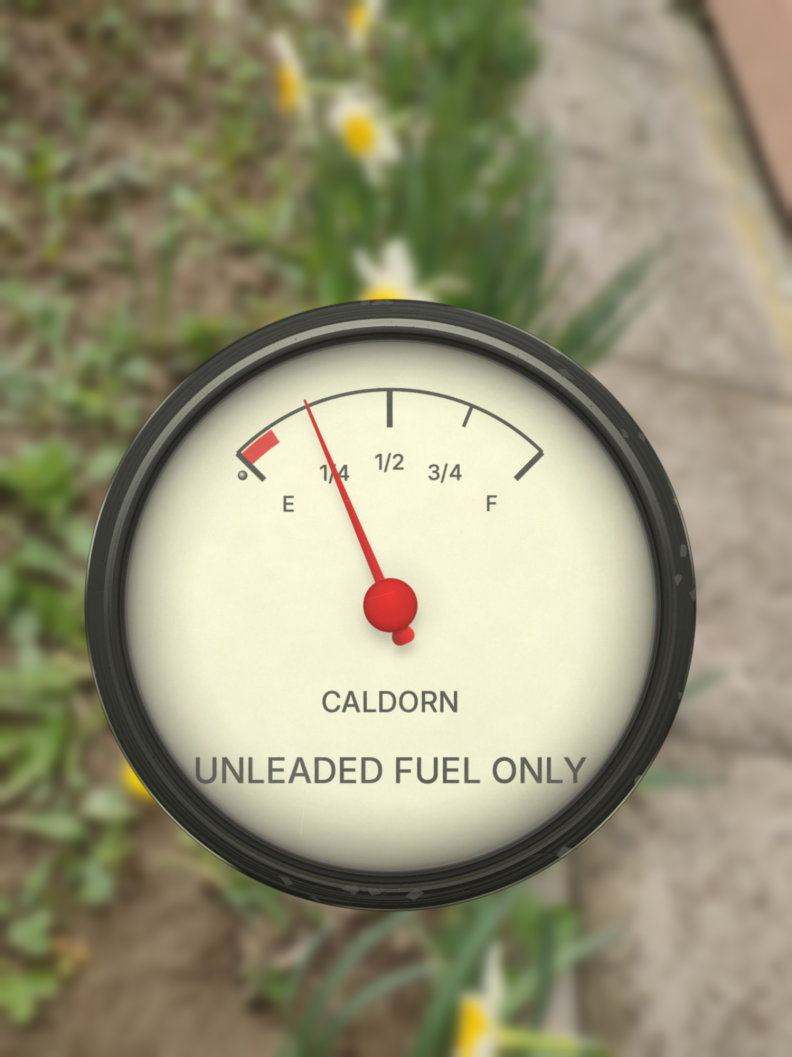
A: 0.25
